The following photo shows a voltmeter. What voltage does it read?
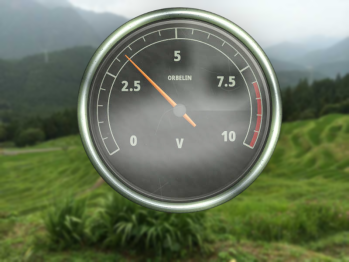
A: 3.25 V
